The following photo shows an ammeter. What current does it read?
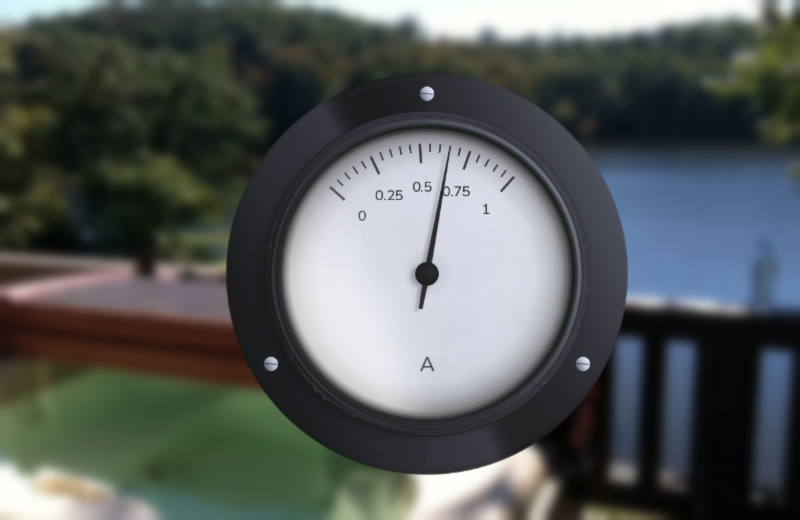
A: 0.65 A
